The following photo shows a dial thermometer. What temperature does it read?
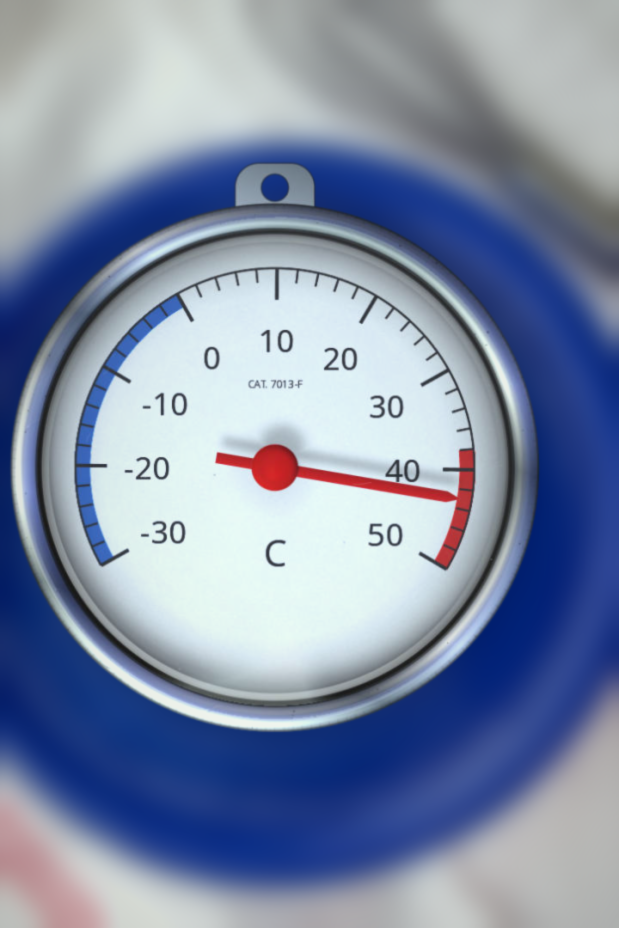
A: 43 °C
